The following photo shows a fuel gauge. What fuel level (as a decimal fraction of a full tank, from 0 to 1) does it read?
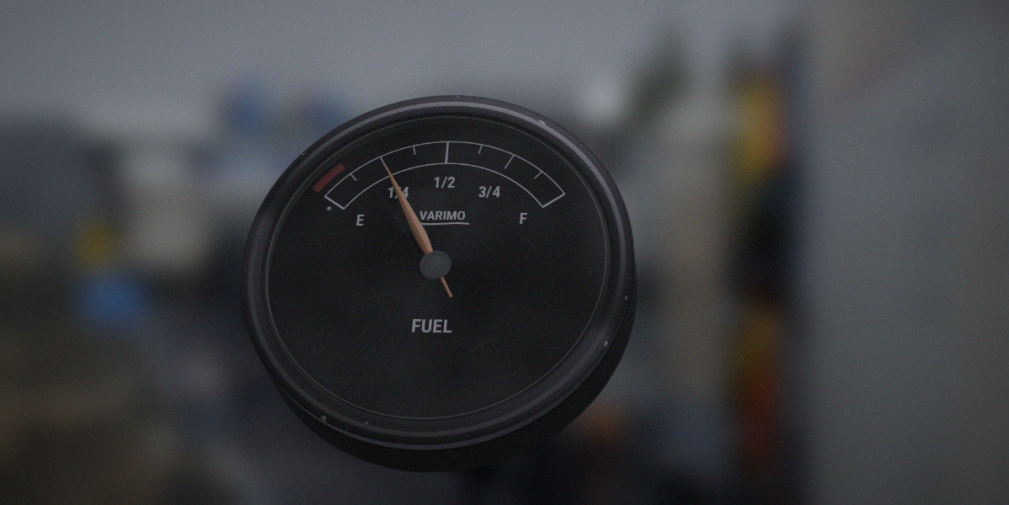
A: 0.25
